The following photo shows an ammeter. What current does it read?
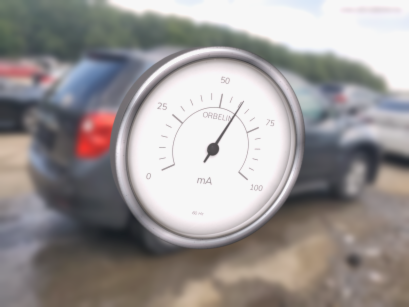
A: 60 mA
